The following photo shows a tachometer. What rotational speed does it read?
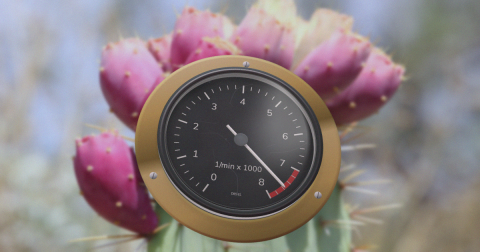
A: 7600 rpm
